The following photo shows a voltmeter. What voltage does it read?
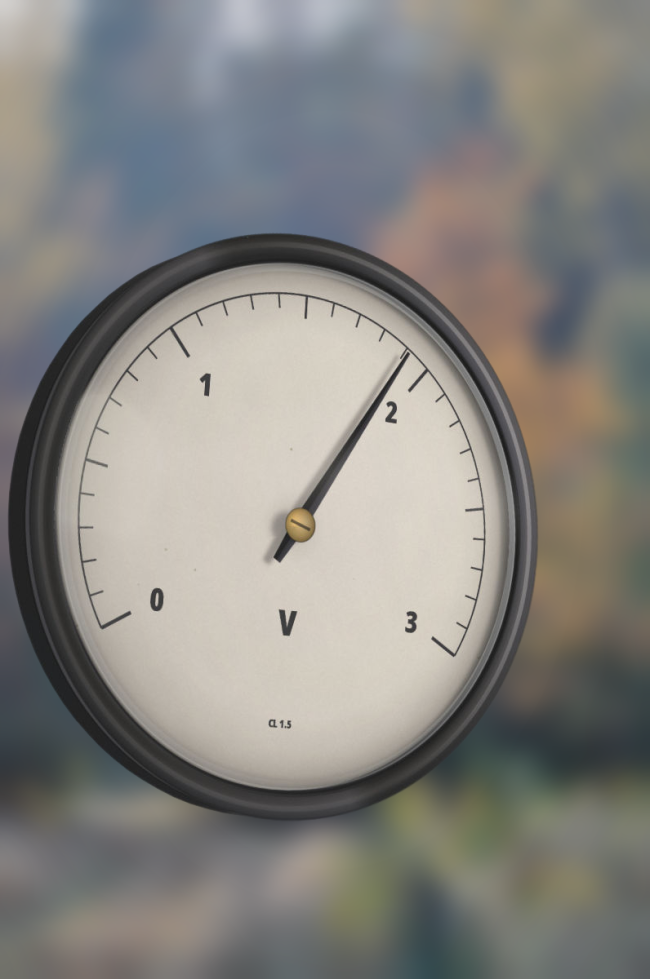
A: 1.9 V
